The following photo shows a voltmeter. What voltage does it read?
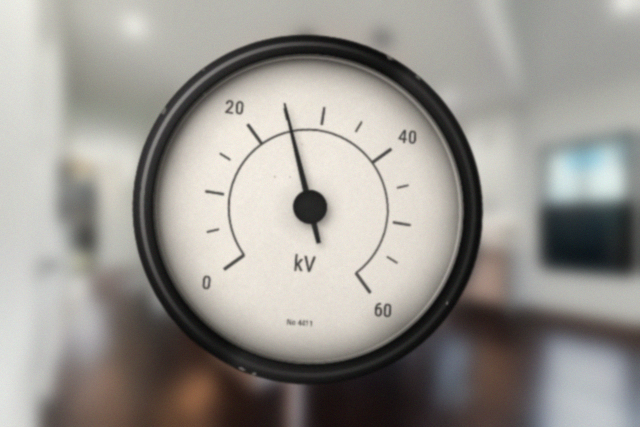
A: 25 kV
